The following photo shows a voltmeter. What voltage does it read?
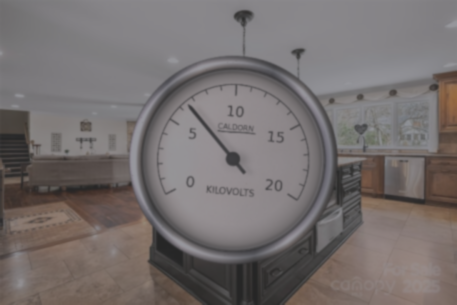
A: 6.5 kV
